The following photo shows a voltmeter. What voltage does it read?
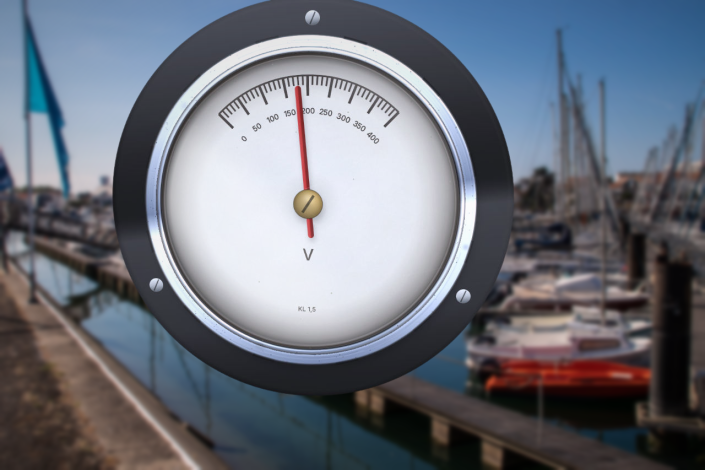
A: 180 V
